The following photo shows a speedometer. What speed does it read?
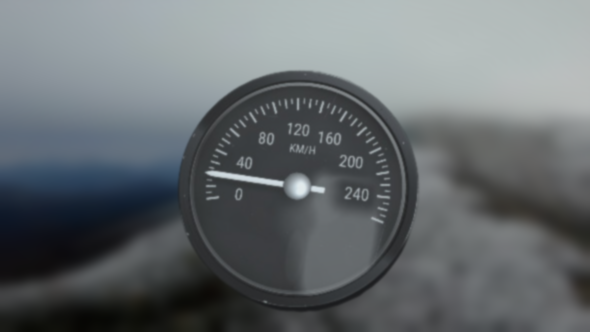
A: 20 km/h
